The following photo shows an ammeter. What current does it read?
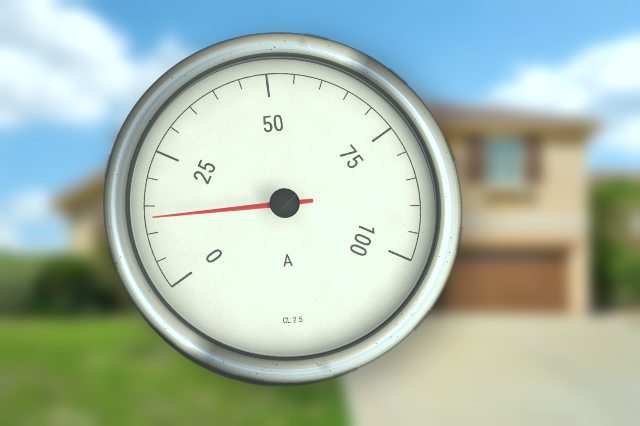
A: 12.5 A
